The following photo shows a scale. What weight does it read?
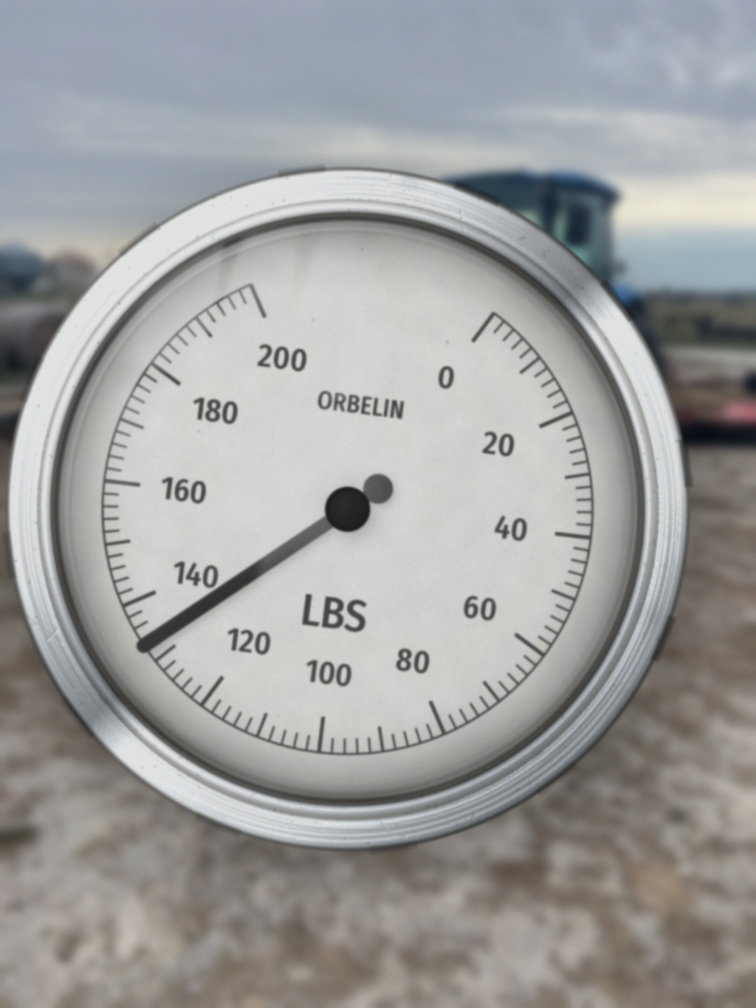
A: 133 lb
